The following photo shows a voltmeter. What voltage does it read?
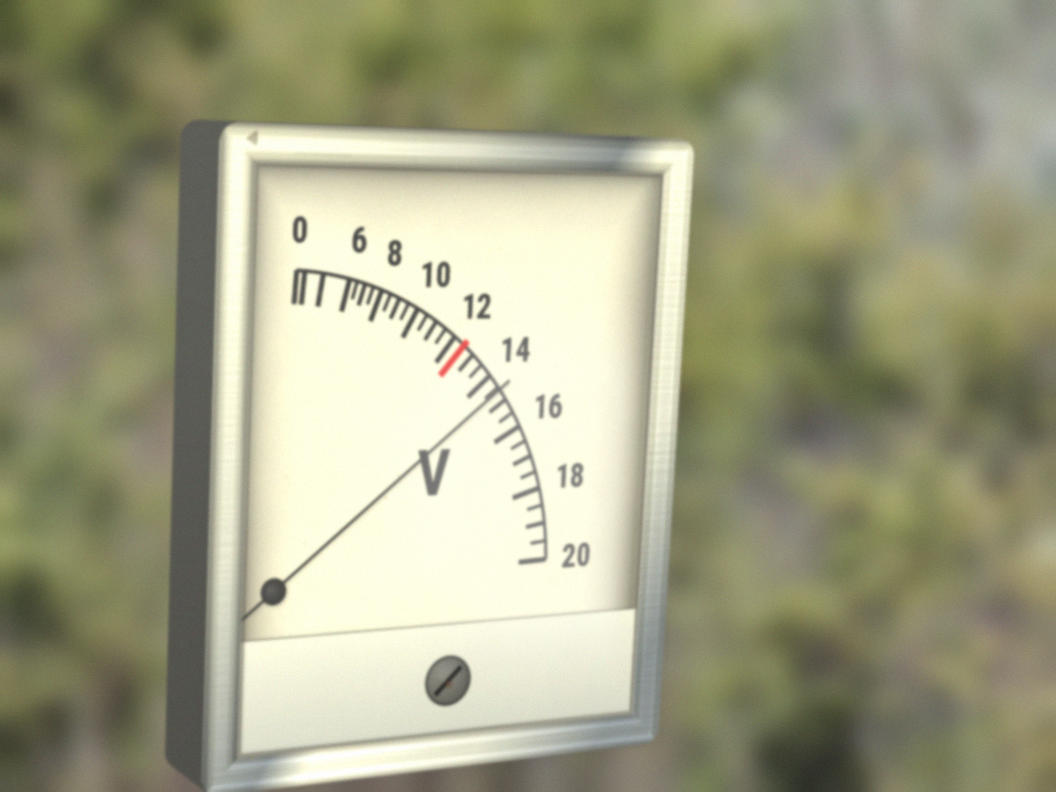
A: 14.5 V
